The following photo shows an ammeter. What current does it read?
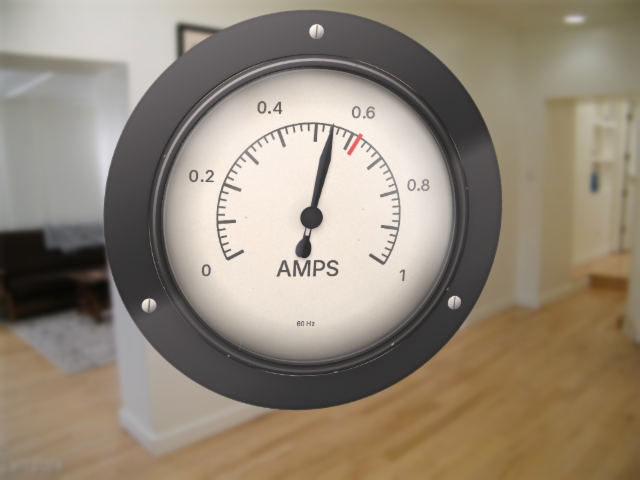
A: 0.54 A
